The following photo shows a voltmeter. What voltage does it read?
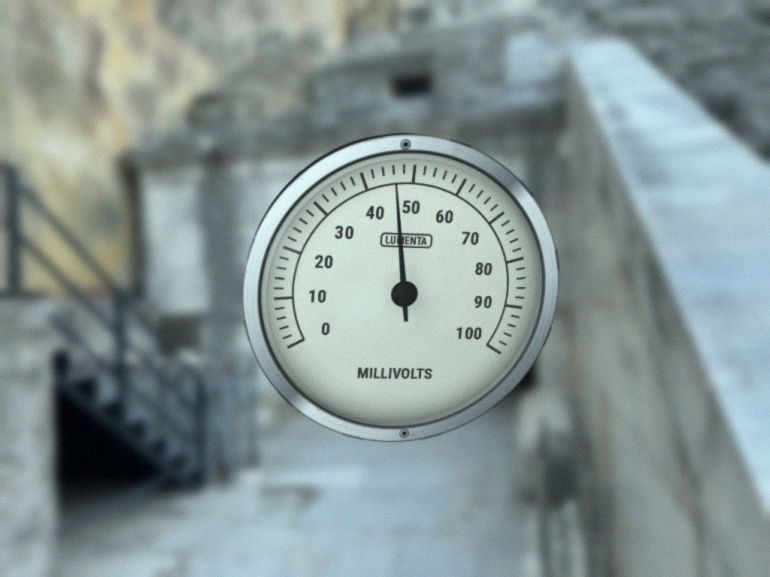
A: 46 mV
